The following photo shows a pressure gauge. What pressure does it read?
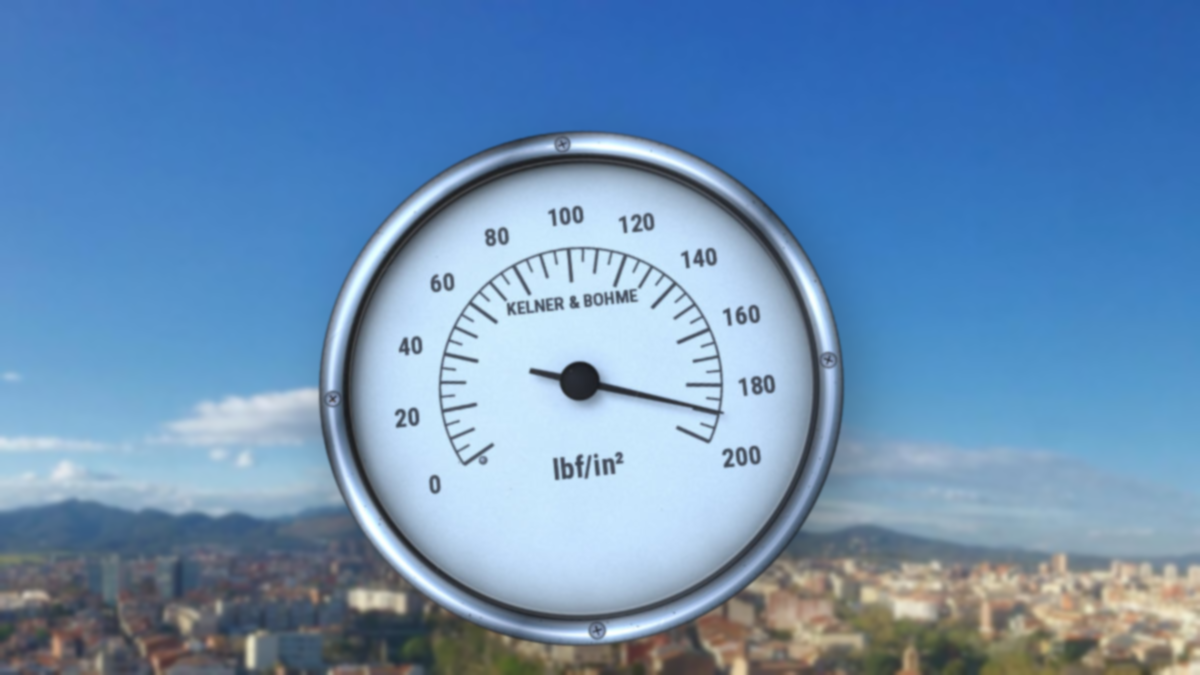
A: 190 psi
